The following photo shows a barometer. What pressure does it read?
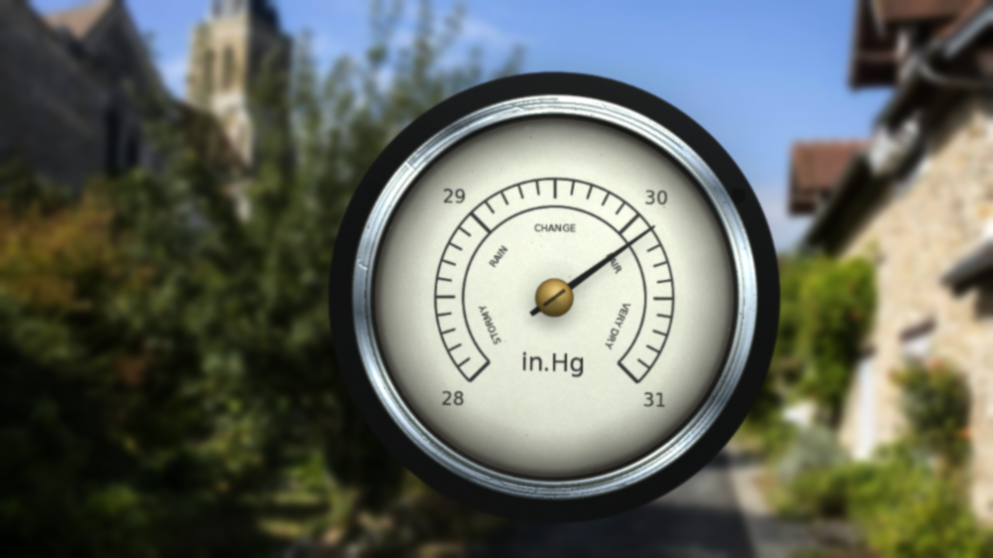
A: 30.1 inHg
